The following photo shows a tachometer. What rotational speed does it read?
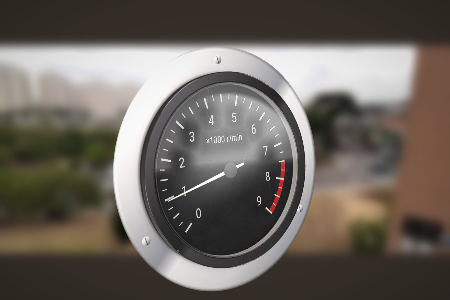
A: 1000 rpm
